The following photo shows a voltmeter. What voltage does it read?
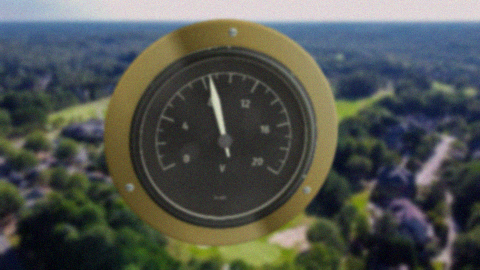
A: 8.5 V
